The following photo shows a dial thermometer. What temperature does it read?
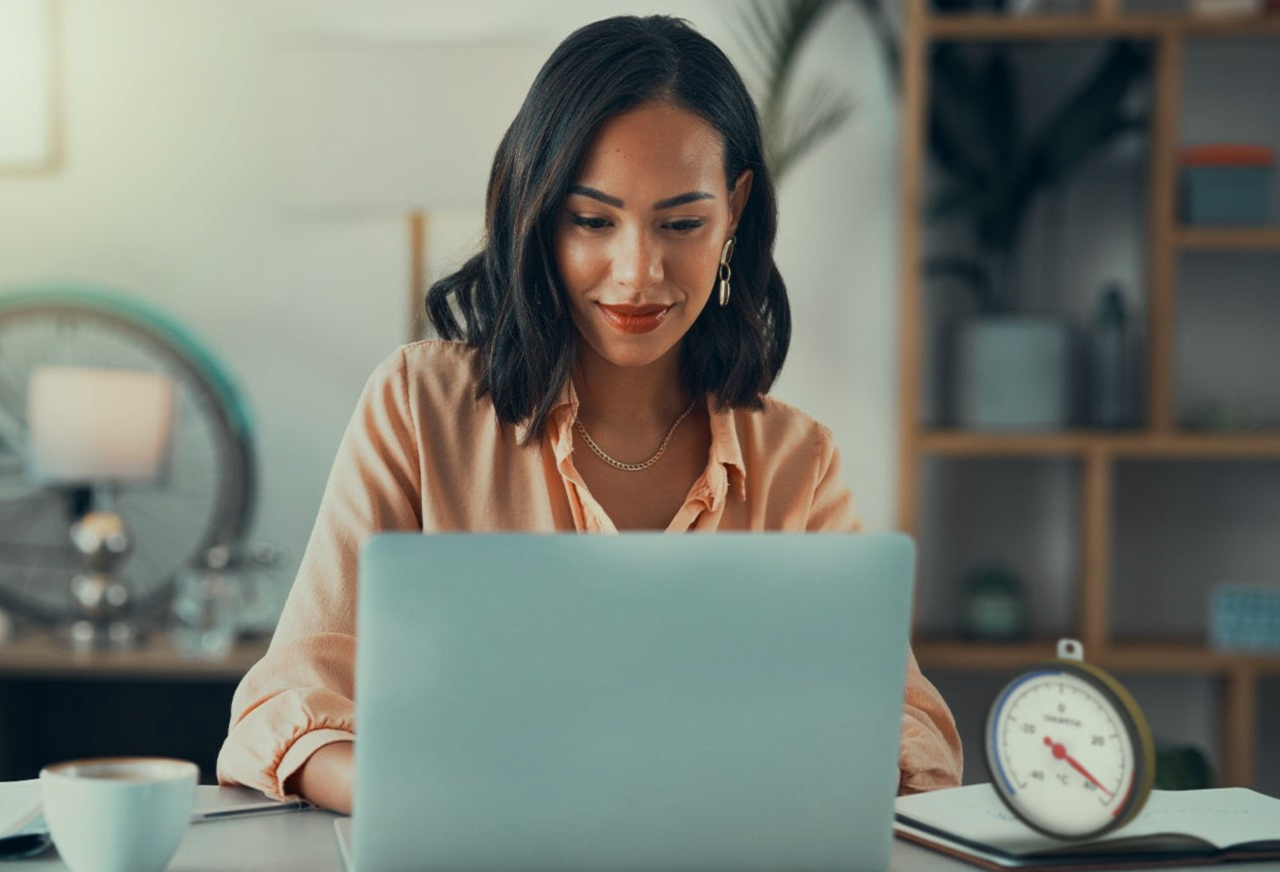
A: 36 °C
